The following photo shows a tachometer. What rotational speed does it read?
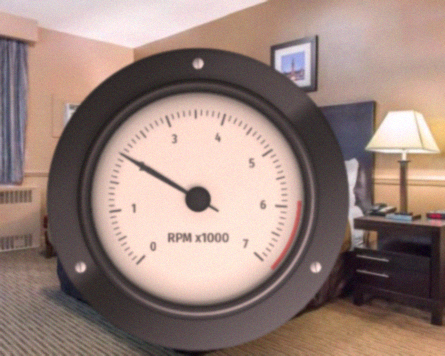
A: 2000 rpm
